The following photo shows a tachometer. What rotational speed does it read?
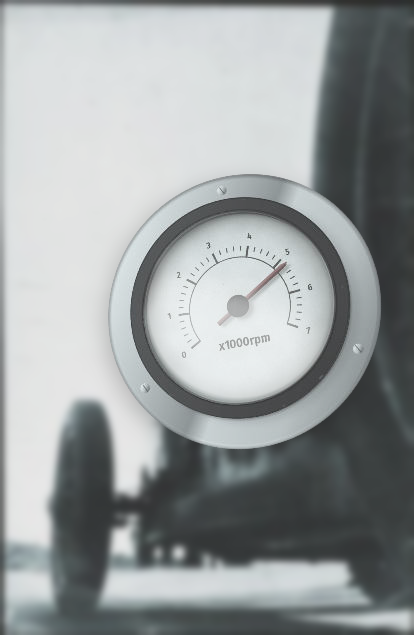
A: 5200 rpm
